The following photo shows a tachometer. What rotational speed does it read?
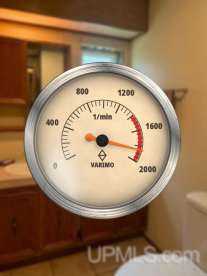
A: 1850 rpm
